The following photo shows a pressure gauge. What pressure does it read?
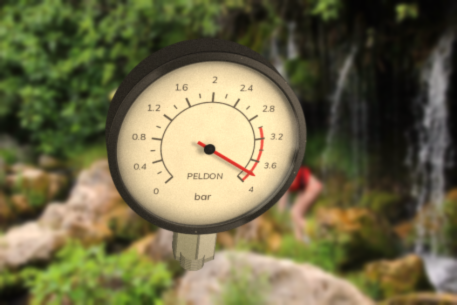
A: 3.8 bar
